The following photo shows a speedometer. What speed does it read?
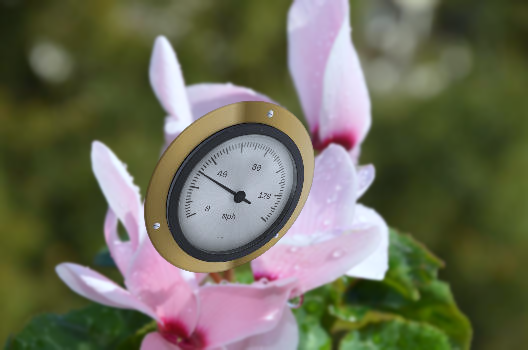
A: 30 mph
